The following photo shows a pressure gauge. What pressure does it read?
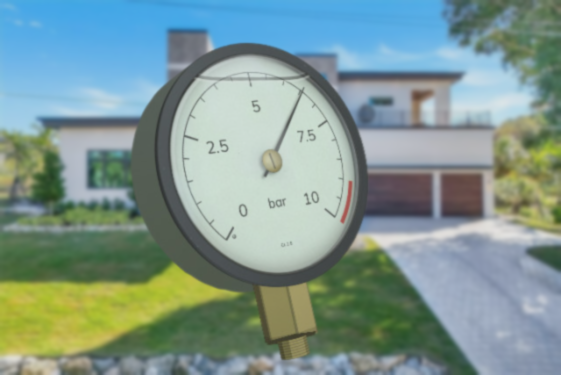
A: 6.5 bar
